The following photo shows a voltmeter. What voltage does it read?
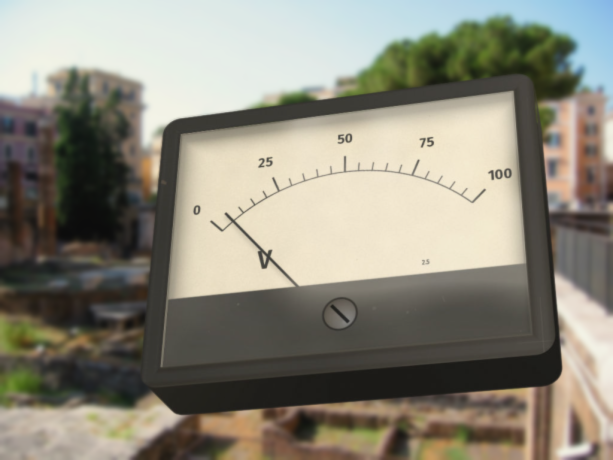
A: 5 V
